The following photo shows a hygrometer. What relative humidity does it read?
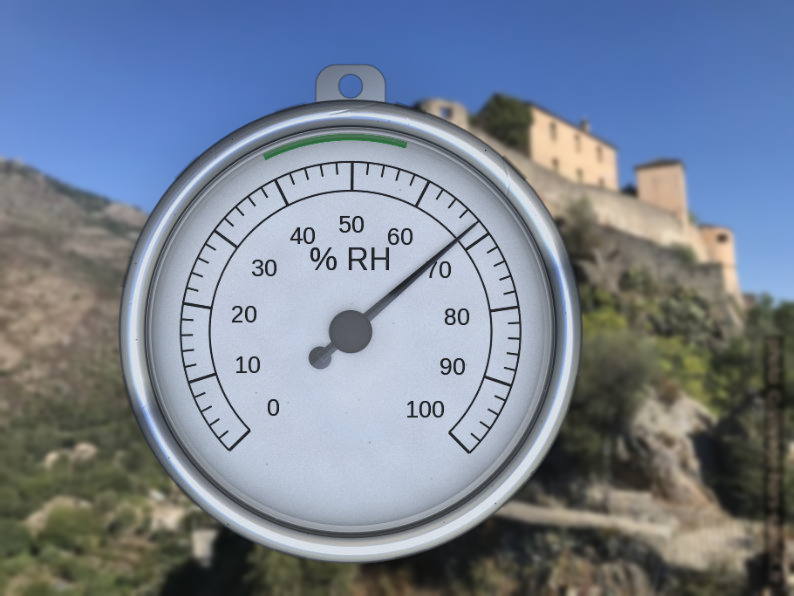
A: 68 %
